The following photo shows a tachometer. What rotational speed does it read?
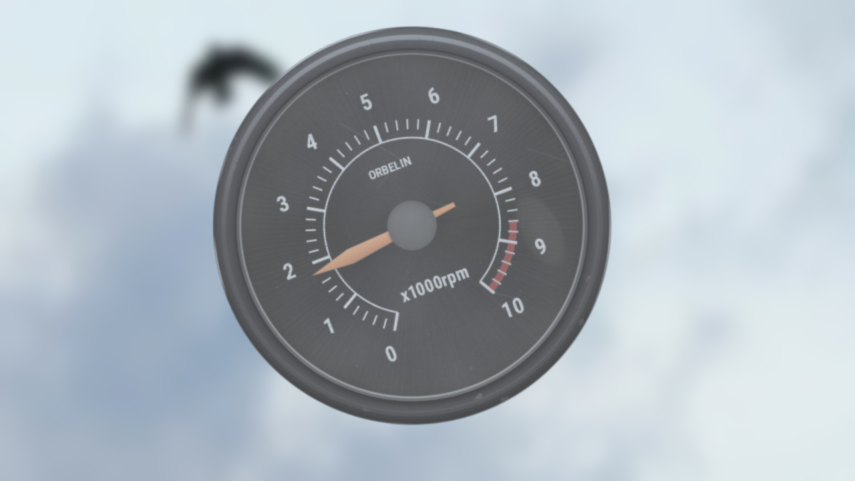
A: 1800 rpm
